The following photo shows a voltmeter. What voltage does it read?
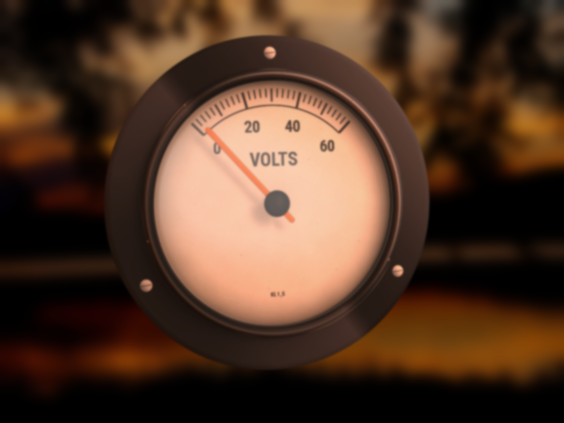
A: 2 V
